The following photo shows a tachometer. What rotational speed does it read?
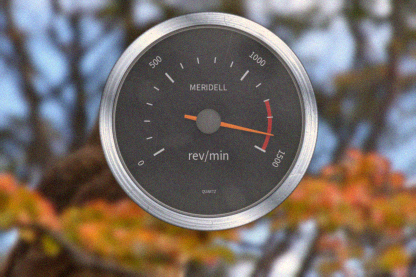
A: 1400 rpm
